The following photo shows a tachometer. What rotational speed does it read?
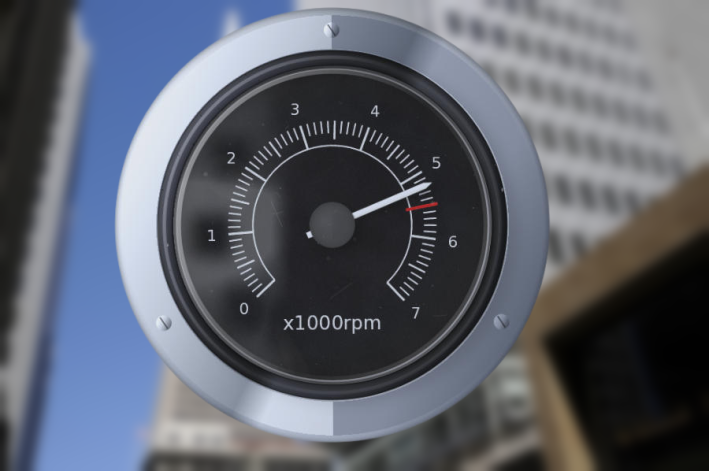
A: 5200 rpm
